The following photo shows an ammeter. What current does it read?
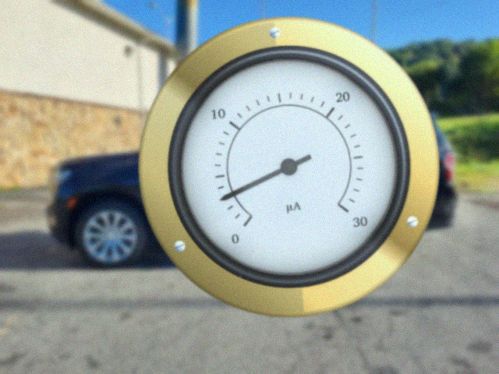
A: 3 µA
